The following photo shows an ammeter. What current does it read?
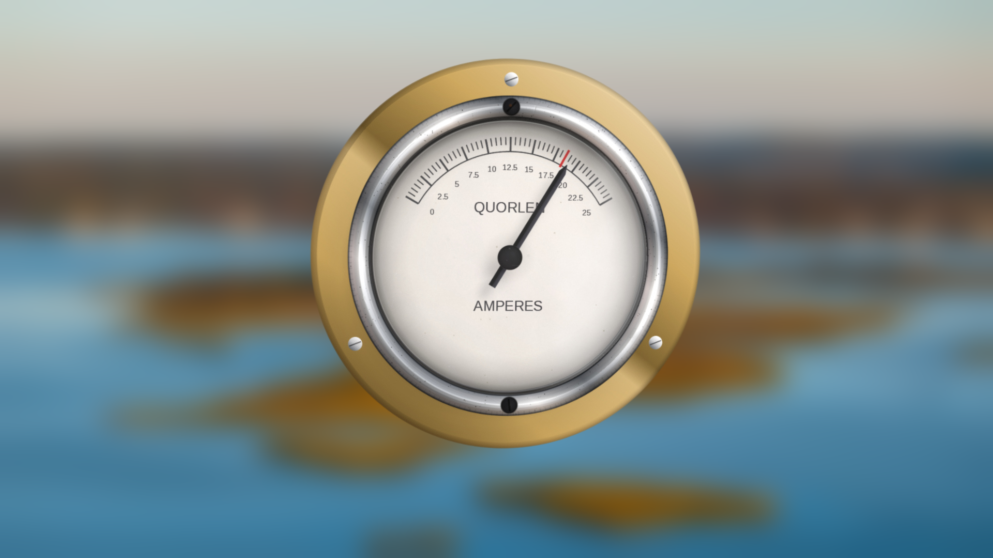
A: 19 A
